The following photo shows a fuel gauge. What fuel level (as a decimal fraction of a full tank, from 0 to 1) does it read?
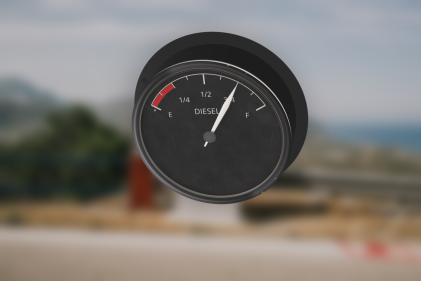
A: 0.75
